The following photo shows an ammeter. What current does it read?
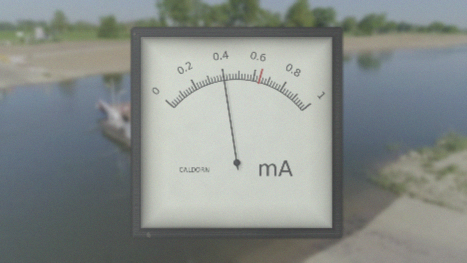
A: 0.4 mA
